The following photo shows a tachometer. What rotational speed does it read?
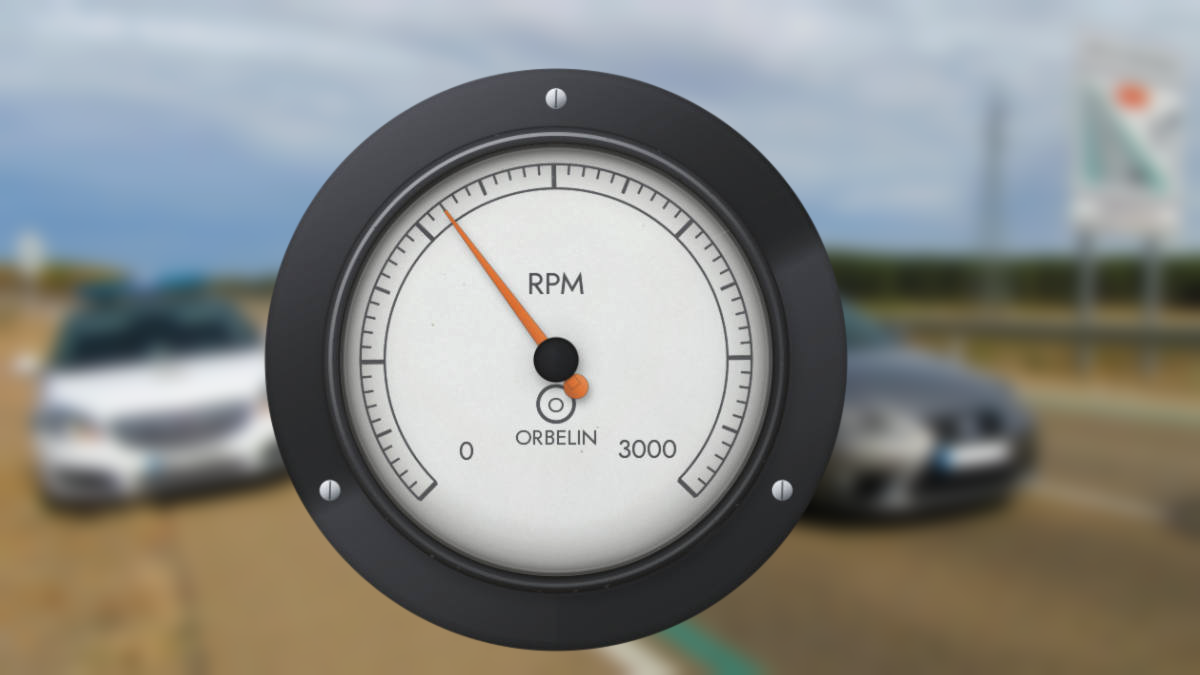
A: 1100 rpm
